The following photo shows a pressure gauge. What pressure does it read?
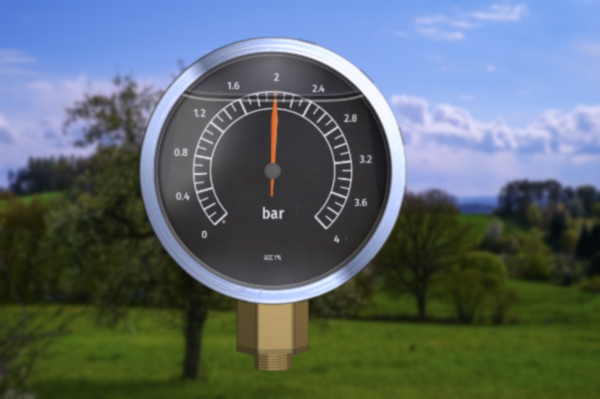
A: 2 bar
